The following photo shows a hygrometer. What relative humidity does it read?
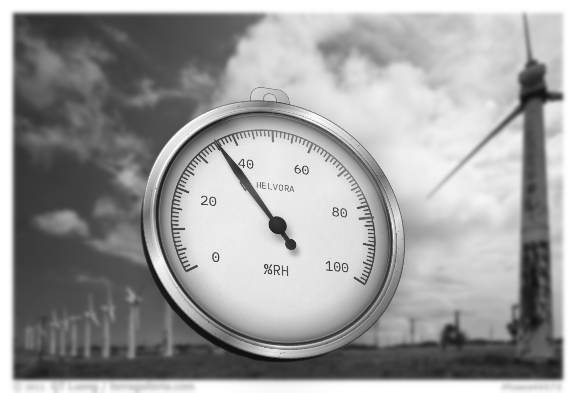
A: 35 %
